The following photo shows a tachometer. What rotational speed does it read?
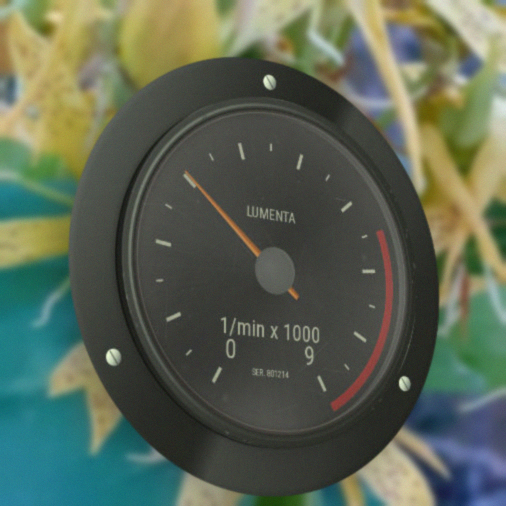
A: 3000 rpm
